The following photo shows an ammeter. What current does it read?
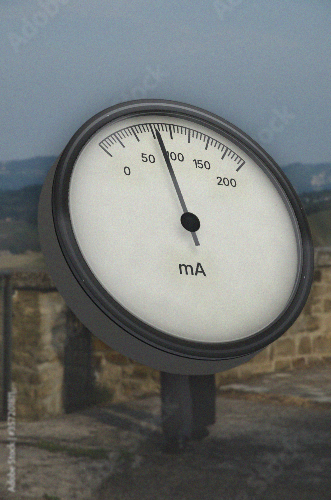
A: 75 mA
